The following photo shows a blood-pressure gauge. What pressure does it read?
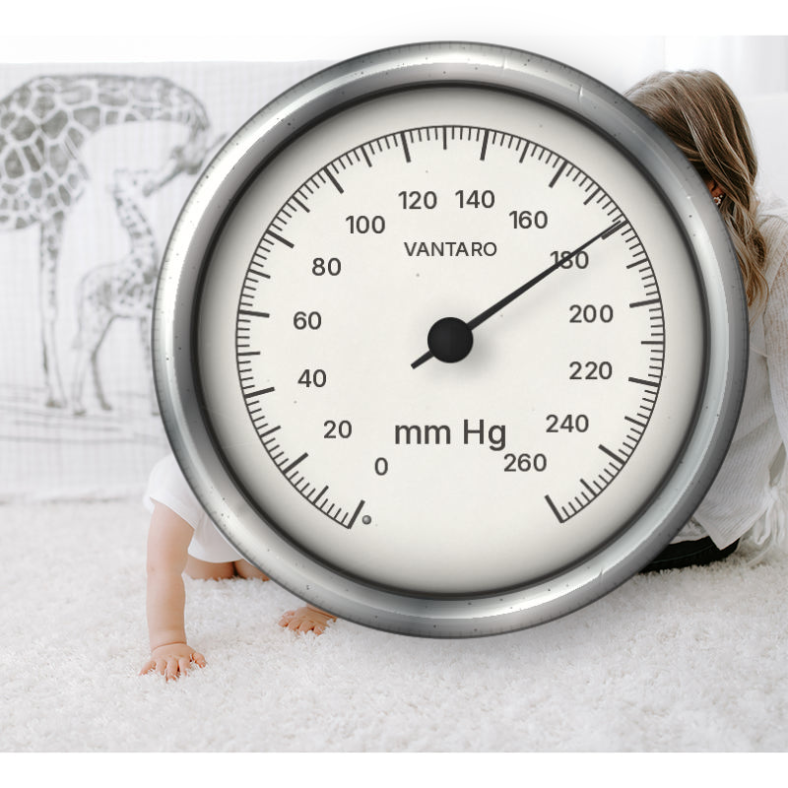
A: 179 mmHg
